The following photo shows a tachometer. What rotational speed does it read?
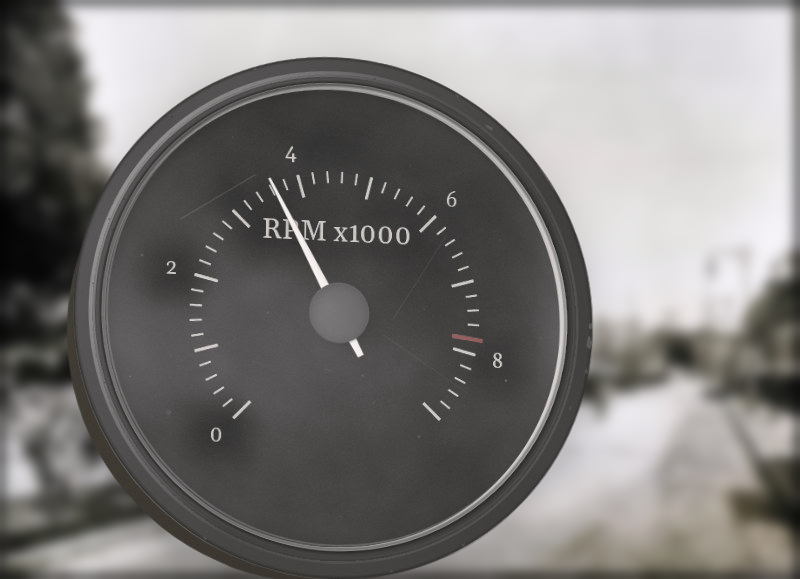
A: 3600 rpm
